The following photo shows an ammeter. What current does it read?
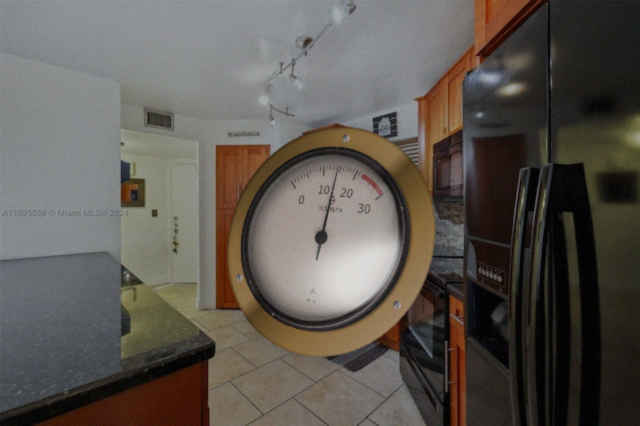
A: 15 A
